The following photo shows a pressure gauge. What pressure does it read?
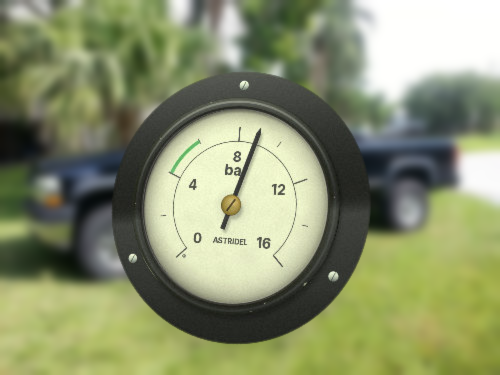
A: 9 bar
